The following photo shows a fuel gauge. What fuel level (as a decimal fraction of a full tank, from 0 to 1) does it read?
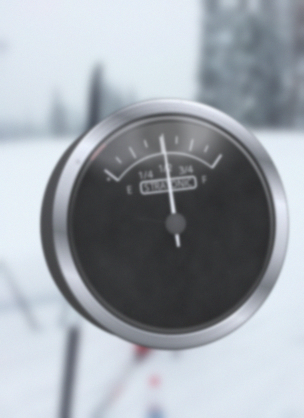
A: 0.5
